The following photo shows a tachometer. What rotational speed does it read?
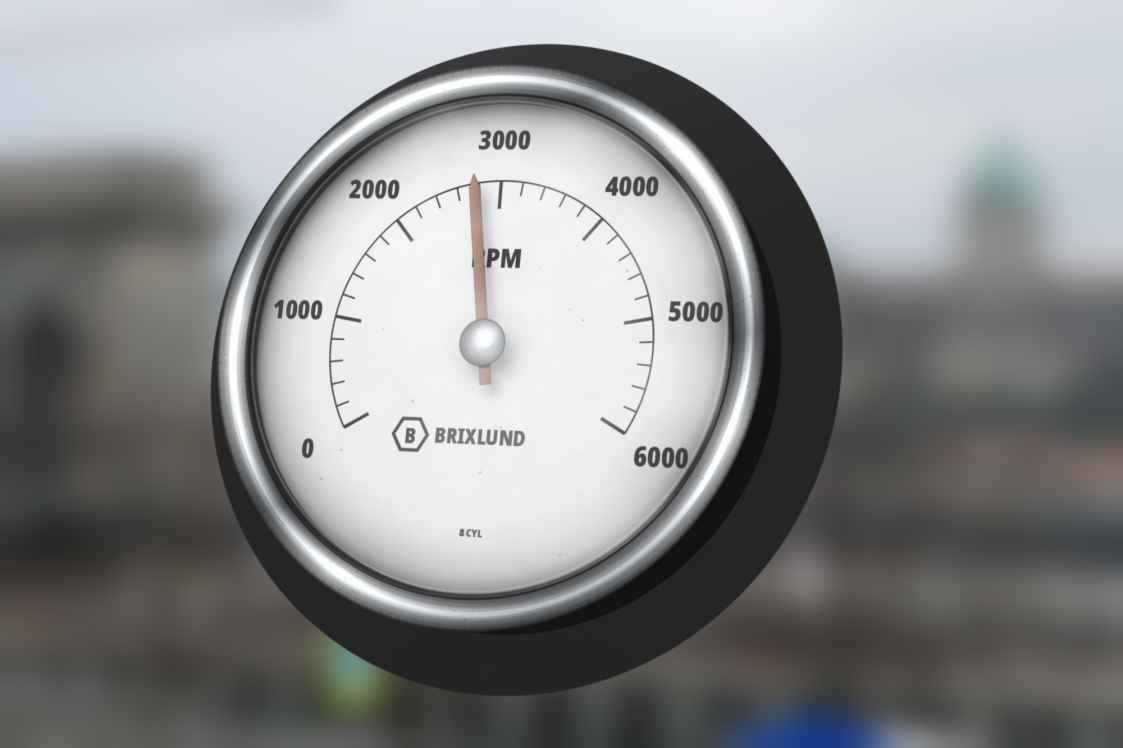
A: 2800 rpm
